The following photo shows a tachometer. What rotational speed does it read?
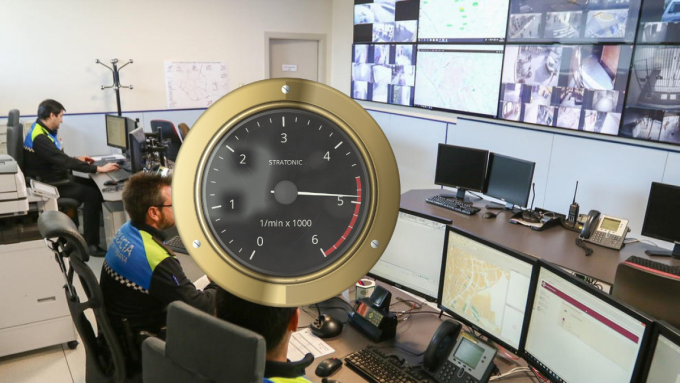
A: 4900 rpm
